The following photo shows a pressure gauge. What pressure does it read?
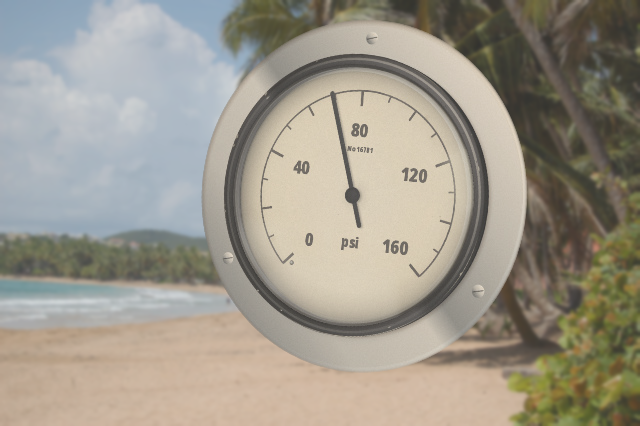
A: 70 psi
